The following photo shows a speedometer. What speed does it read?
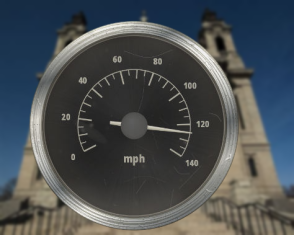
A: 125 mph
